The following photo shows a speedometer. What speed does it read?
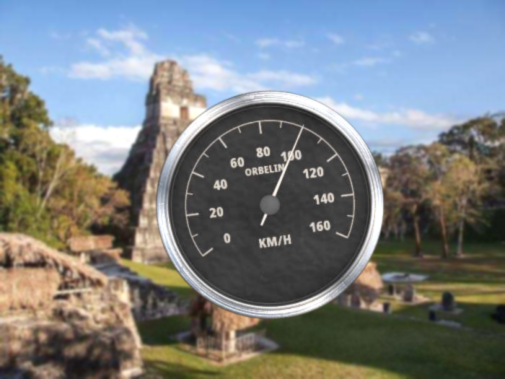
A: 100 km/h
